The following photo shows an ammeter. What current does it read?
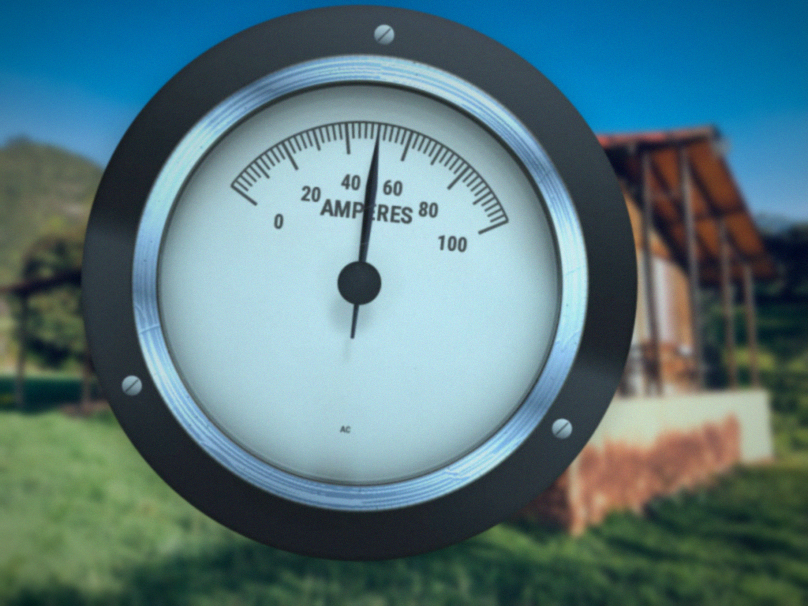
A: 50 A
